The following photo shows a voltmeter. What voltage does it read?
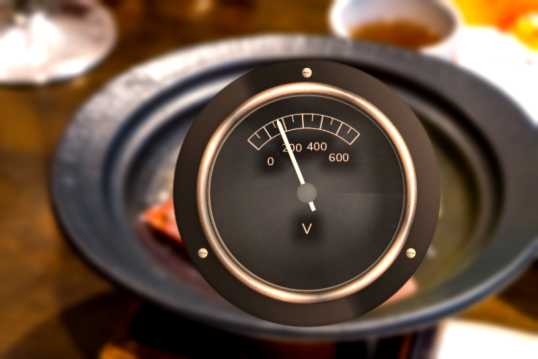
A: 175 V
